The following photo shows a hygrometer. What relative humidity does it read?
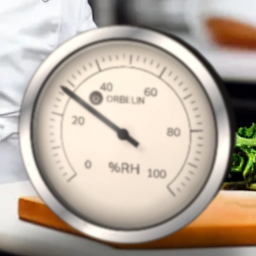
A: 28 %
